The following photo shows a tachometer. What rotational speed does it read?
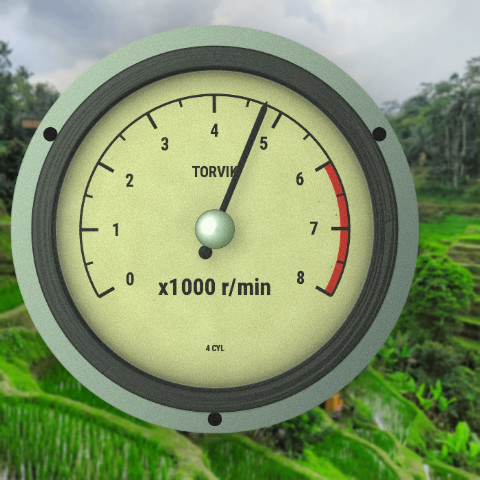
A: 4750 rpm
